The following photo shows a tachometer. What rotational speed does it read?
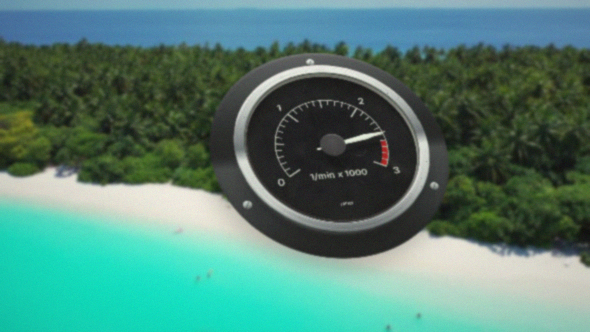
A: 2500 rpm
